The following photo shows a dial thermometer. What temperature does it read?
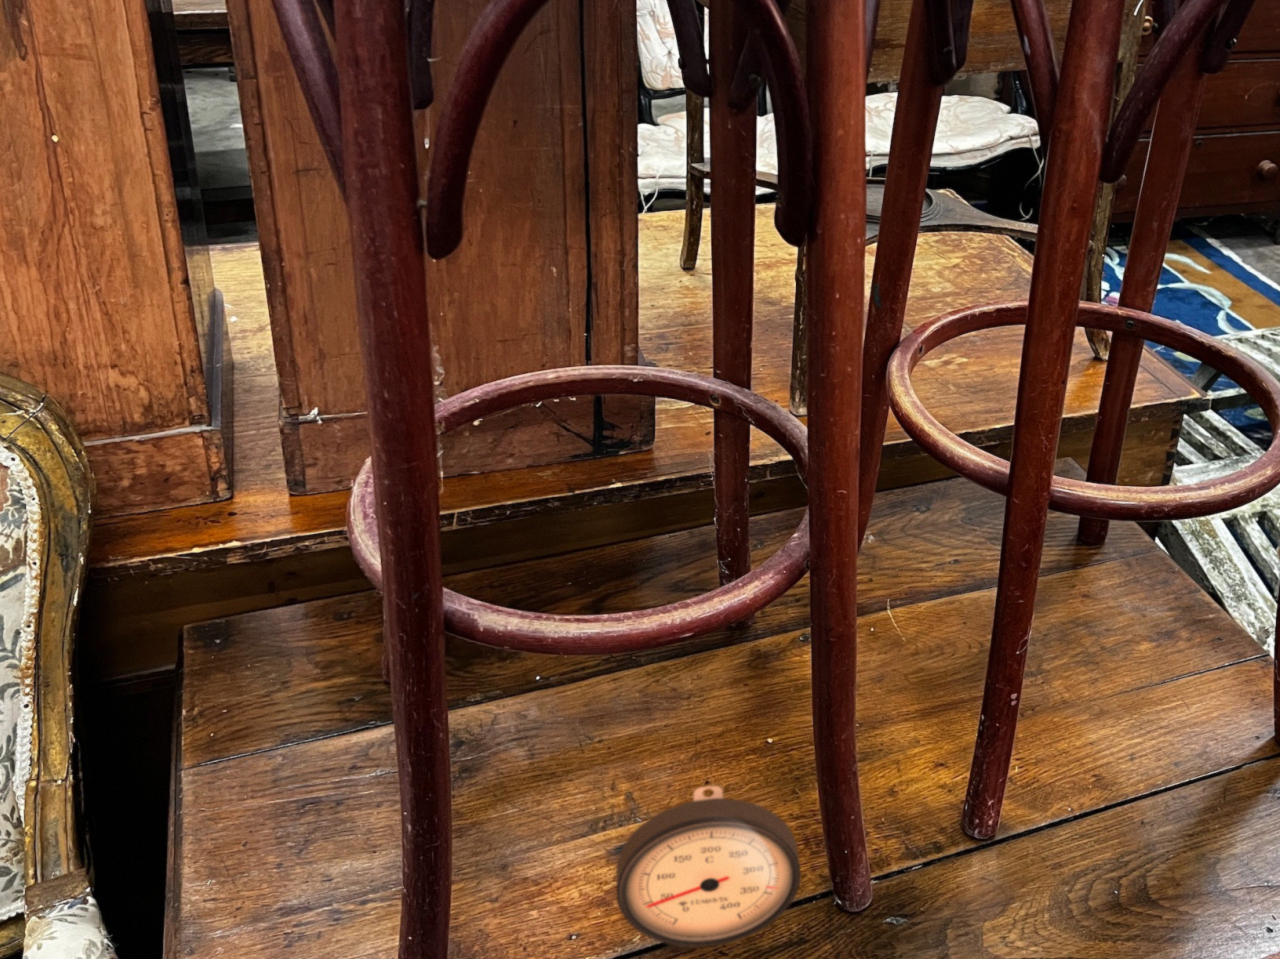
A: 50 °C
